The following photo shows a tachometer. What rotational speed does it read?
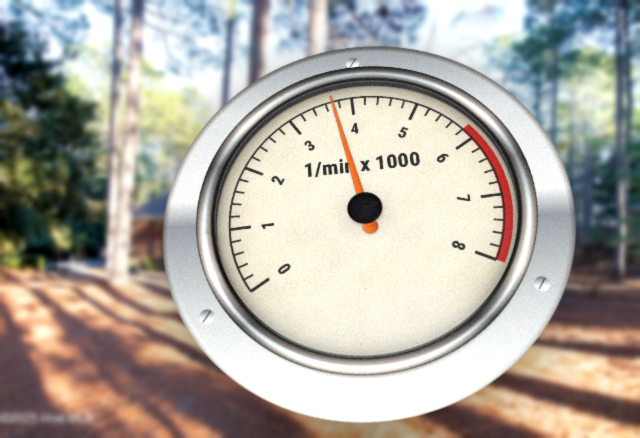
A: 3700 rpm
